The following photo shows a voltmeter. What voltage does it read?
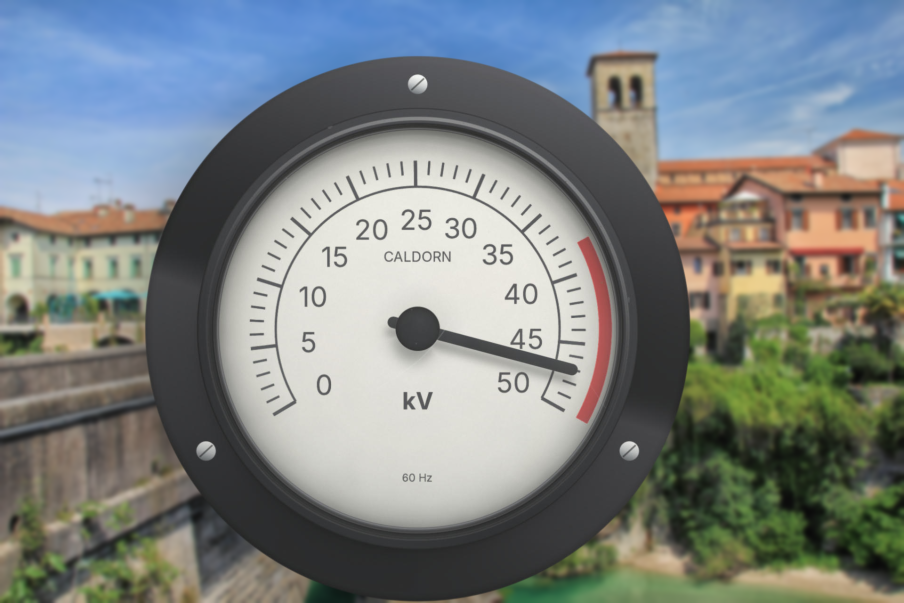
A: 47 kV
